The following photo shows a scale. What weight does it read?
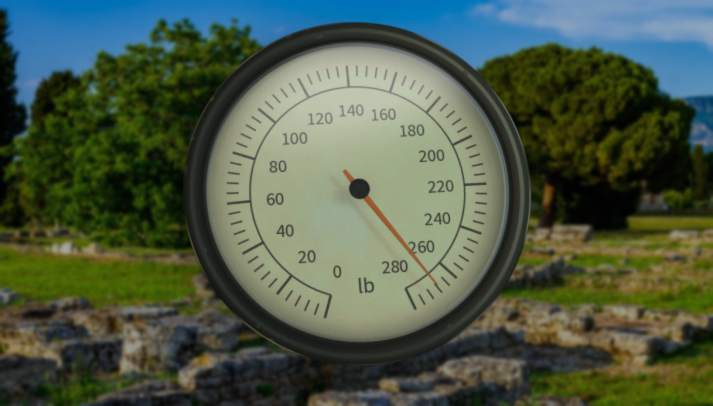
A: 268 lb
